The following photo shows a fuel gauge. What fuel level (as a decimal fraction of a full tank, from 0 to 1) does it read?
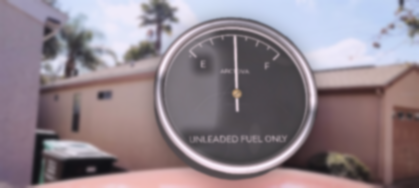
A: 0.5
